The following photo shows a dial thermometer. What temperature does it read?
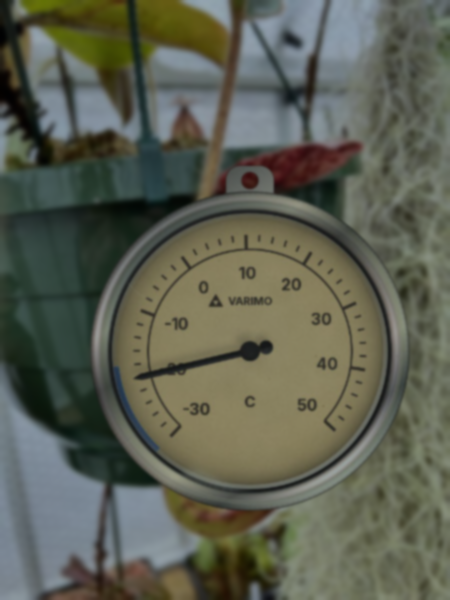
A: -20 °C
